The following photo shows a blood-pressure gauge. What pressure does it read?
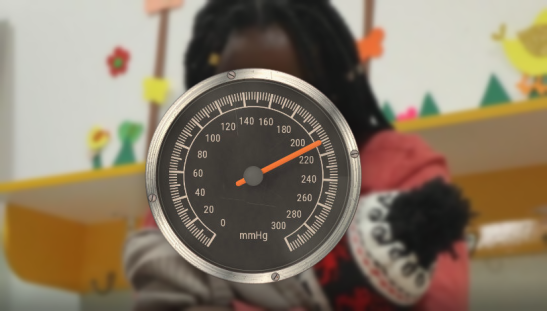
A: 210 mmHg
